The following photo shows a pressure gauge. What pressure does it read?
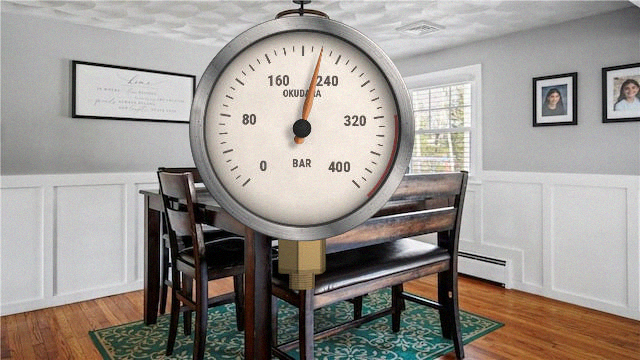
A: 220 bar
